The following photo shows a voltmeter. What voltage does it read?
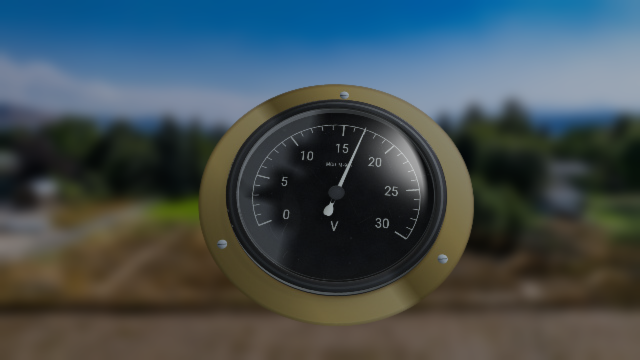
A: 17 V
